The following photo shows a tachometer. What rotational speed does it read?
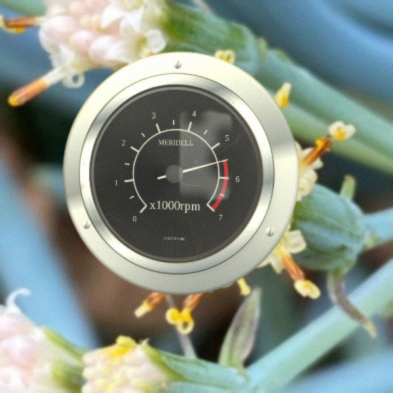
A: 5500 rpm
